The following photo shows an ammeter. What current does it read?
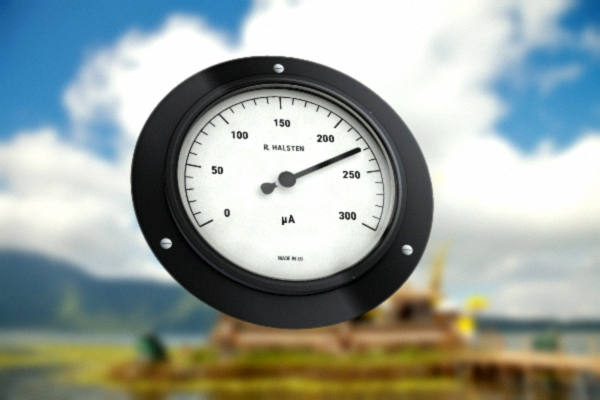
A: 230 µA
